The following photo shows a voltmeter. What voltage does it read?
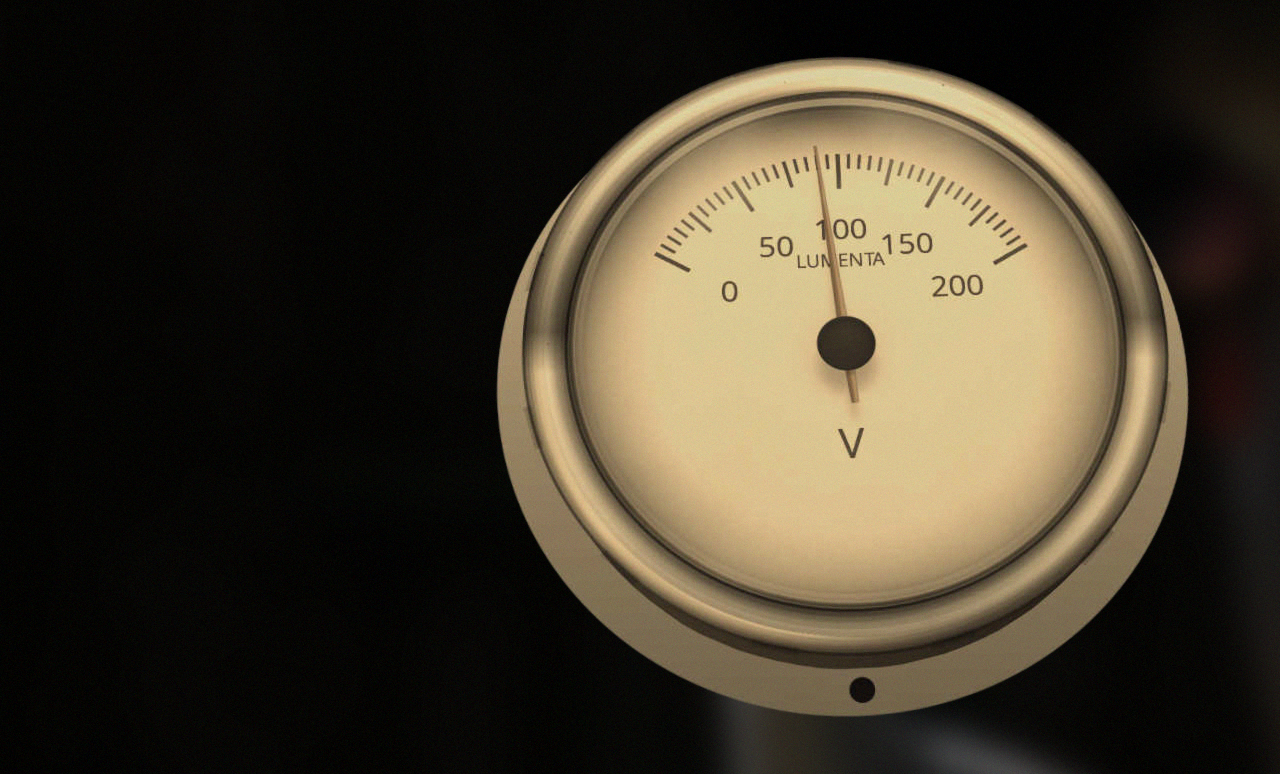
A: 90 V
